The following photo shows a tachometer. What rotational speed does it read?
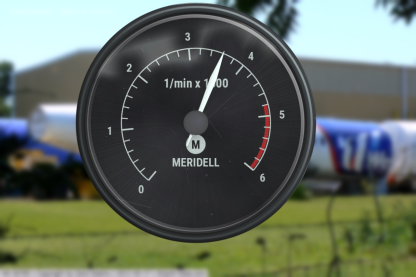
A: 3600 rpm
